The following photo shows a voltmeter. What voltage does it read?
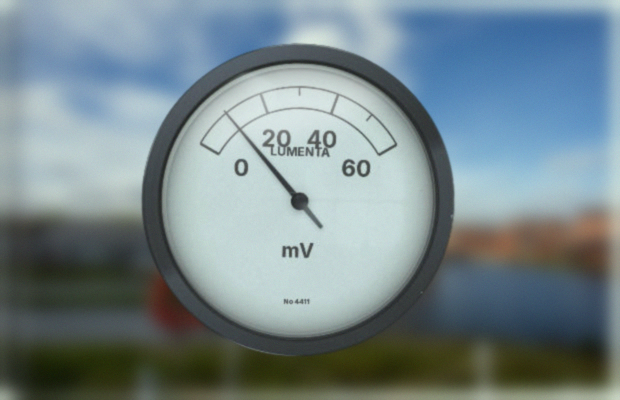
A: 10 mV
